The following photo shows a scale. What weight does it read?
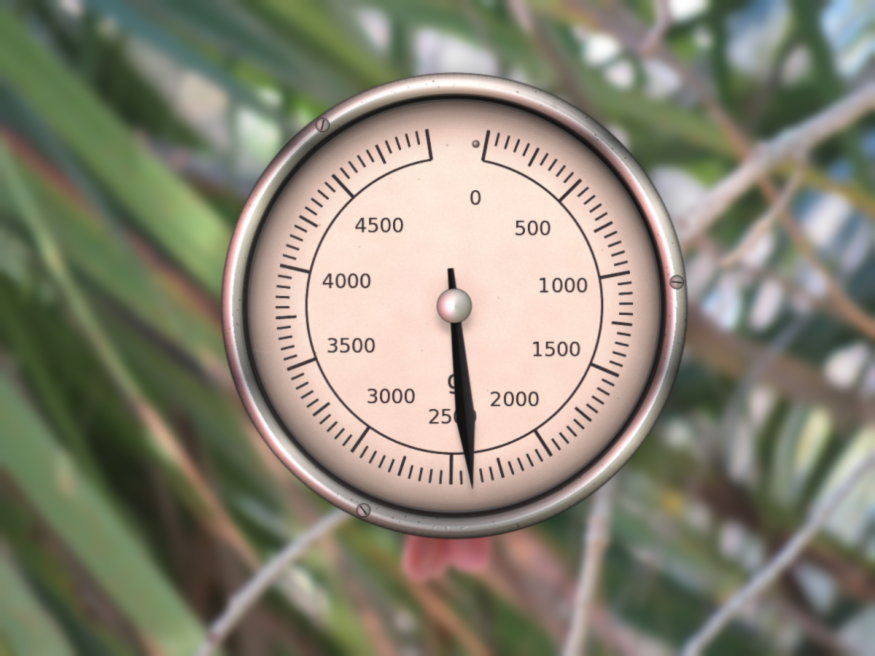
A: 2400 g
